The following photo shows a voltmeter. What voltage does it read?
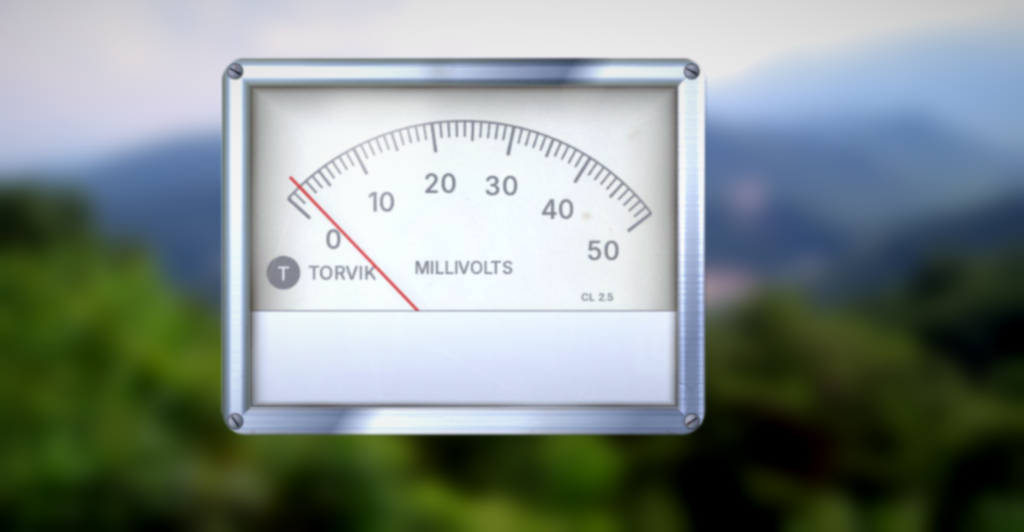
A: 2 mV
